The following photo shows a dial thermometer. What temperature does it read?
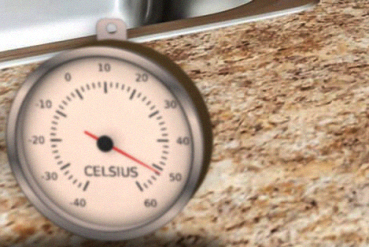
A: 50 °C
